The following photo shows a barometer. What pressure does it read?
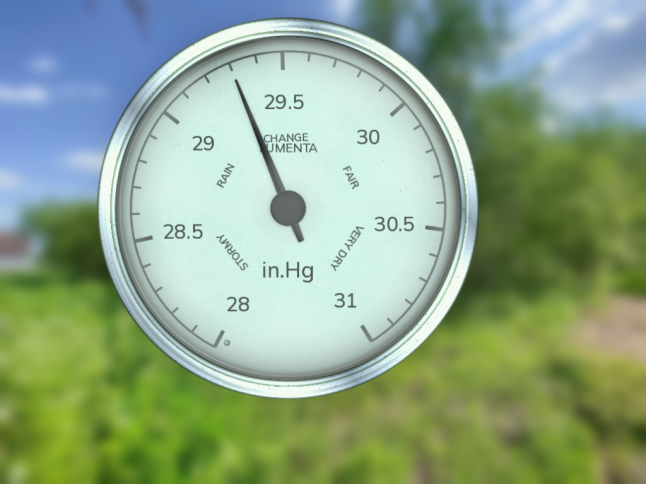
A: 29.3 inHg
